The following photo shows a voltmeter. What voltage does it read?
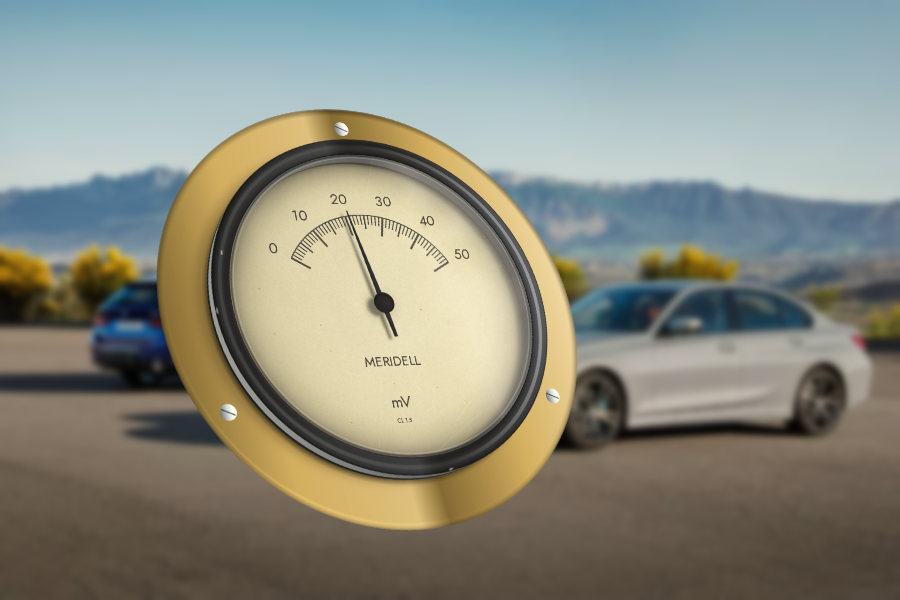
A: 20 mV
